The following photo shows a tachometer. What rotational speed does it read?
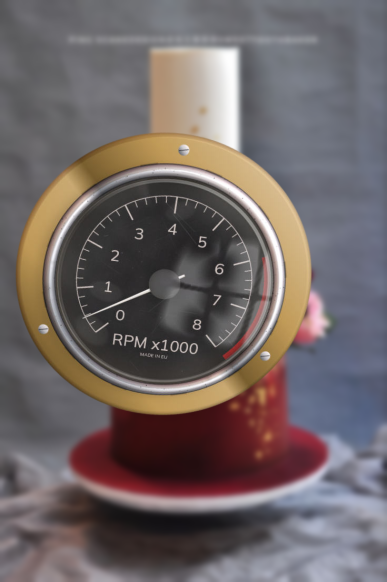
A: 400 rpm
